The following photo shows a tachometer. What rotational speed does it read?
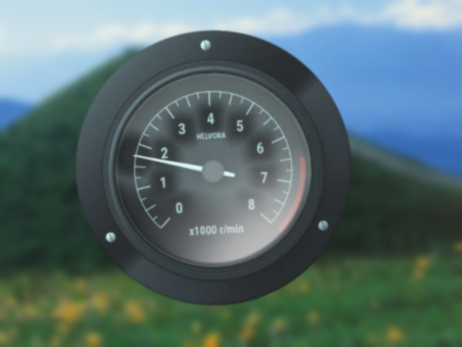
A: 1750 rpm
